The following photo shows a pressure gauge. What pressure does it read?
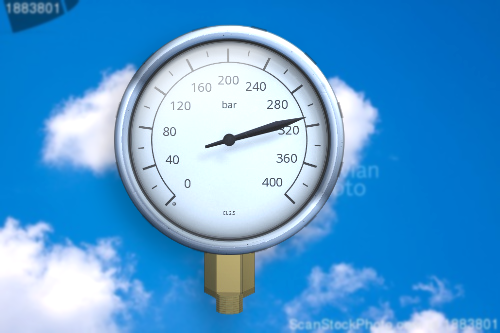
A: 310 bar
